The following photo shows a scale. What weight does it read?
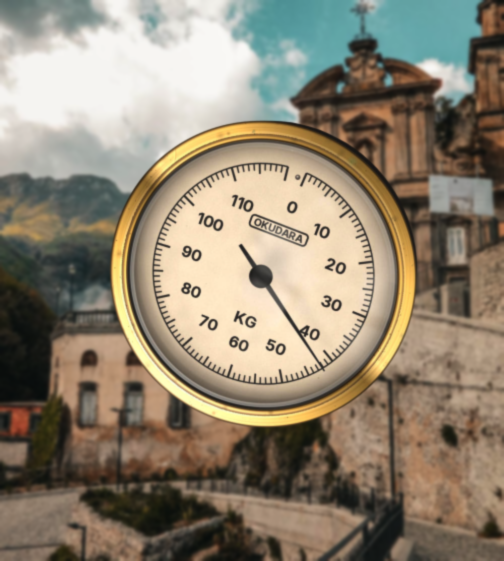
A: 42 kg
